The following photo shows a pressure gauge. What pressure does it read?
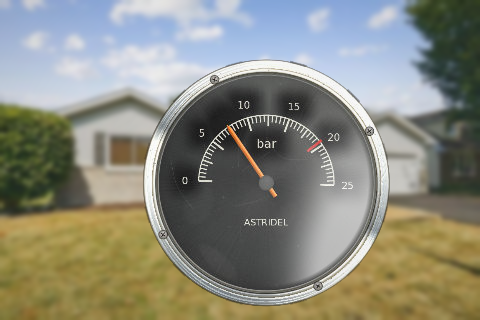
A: 7.5 bar
